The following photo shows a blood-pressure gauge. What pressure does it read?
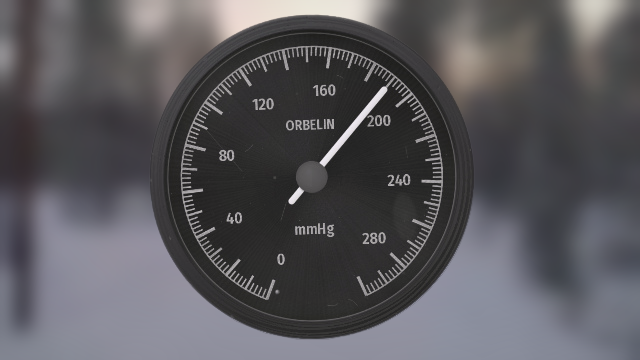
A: 190 mmHg
